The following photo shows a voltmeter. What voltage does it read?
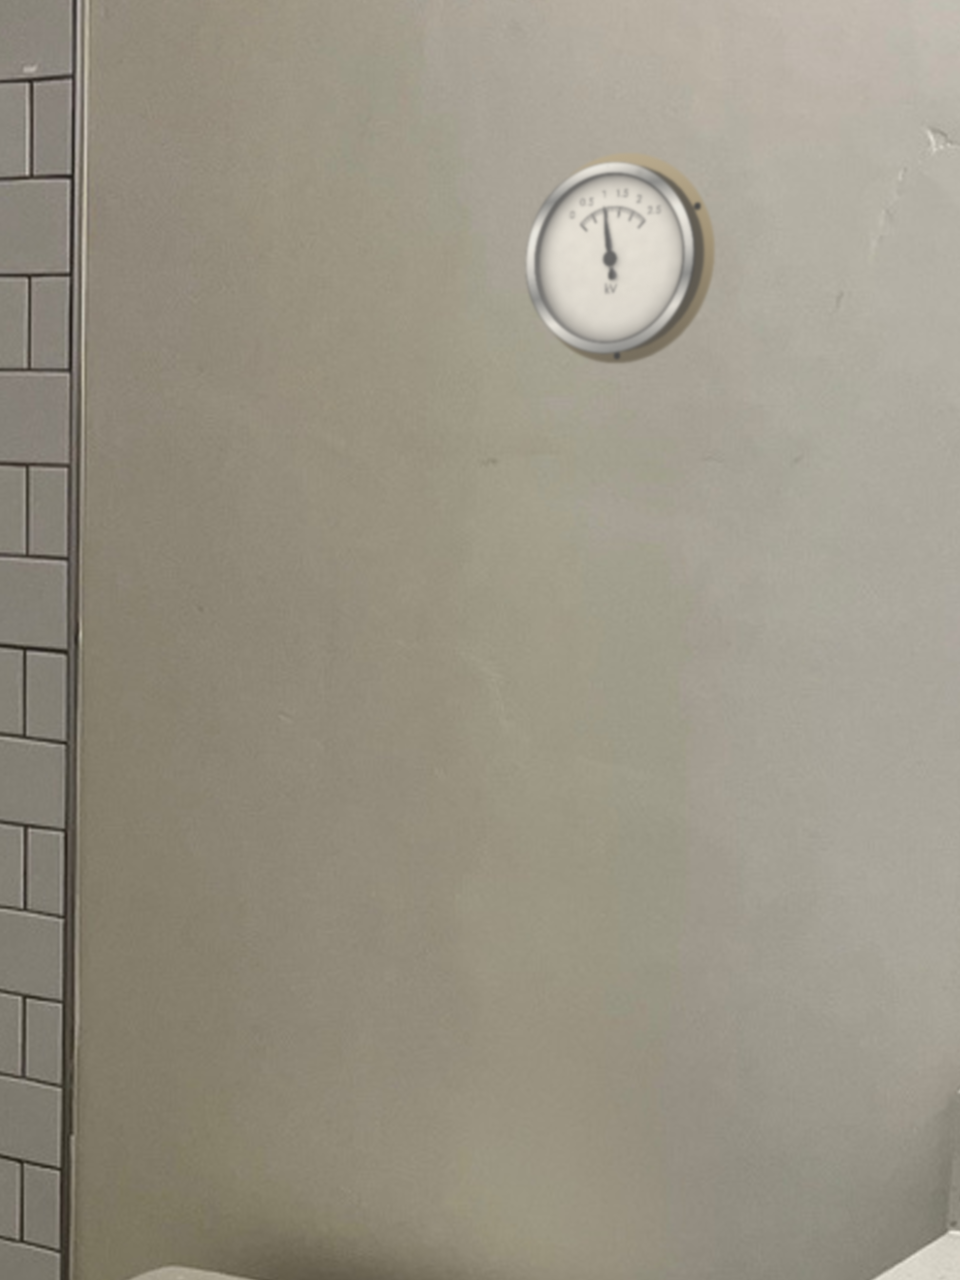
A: 1 kV
